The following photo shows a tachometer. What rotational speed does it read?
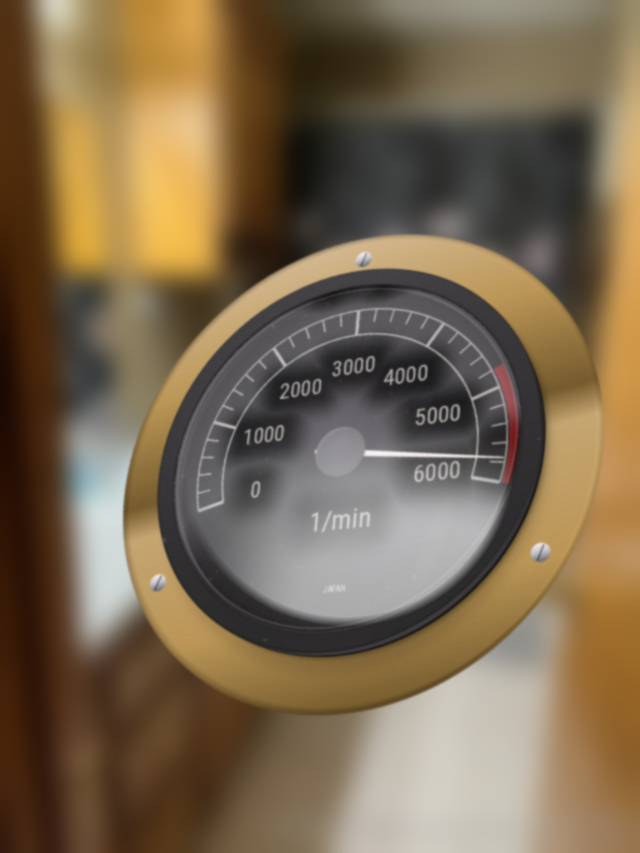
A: 5800 rpm
